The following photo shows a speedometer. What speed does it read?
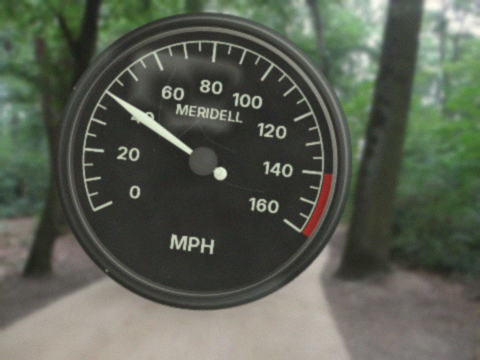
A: 40 mph
